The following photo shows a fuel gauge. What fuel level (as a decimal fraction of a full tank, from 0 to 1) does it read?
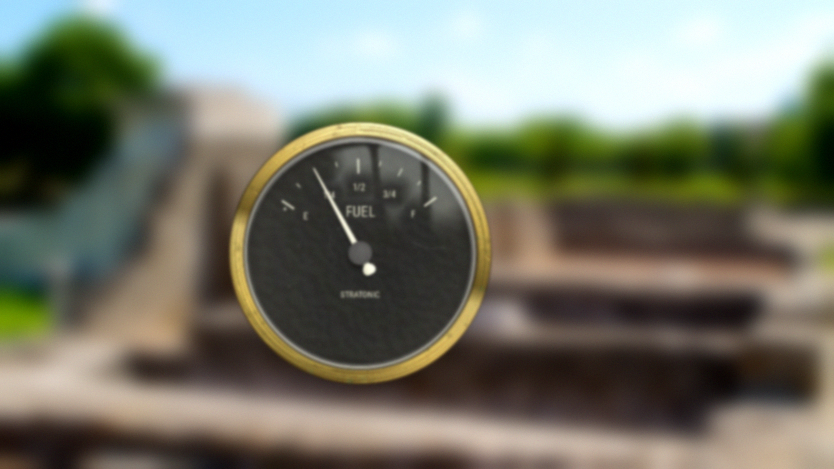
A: 0.25
